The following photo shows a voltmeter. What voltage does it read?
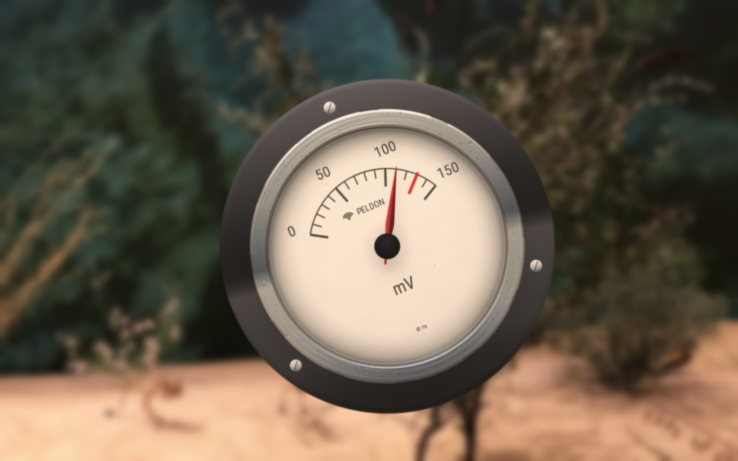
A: 110 mV
